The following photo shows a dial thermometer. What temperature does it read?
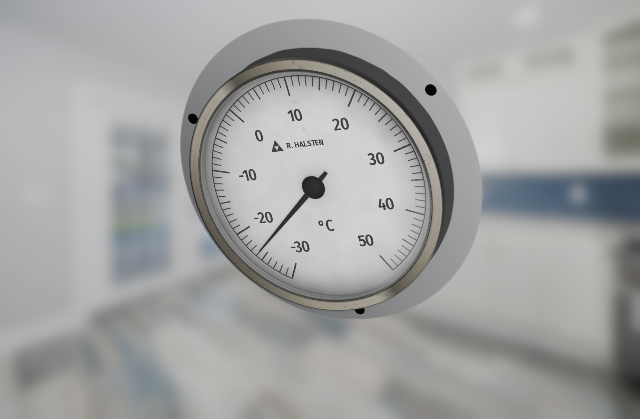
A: -24 °C
